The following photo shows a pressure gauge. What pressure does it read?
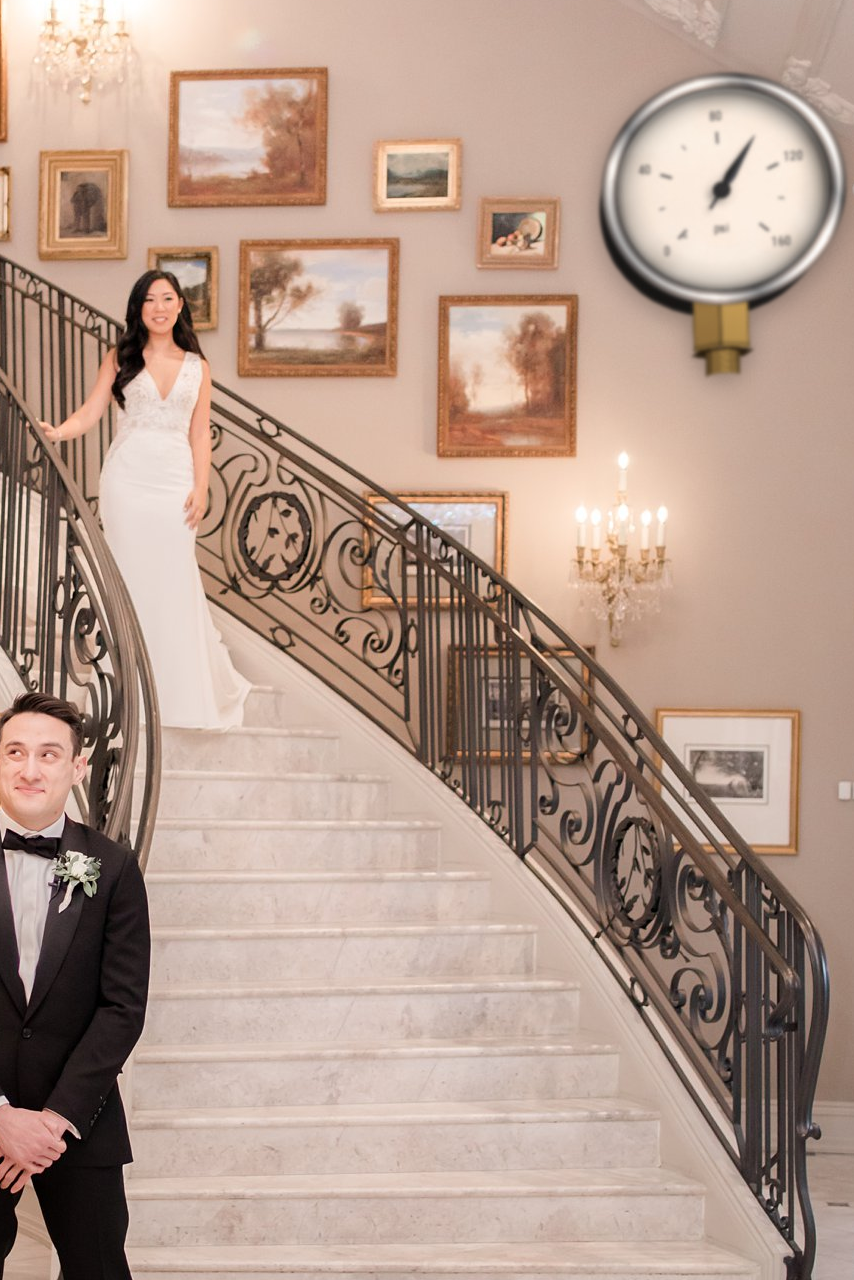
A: 100 psi
